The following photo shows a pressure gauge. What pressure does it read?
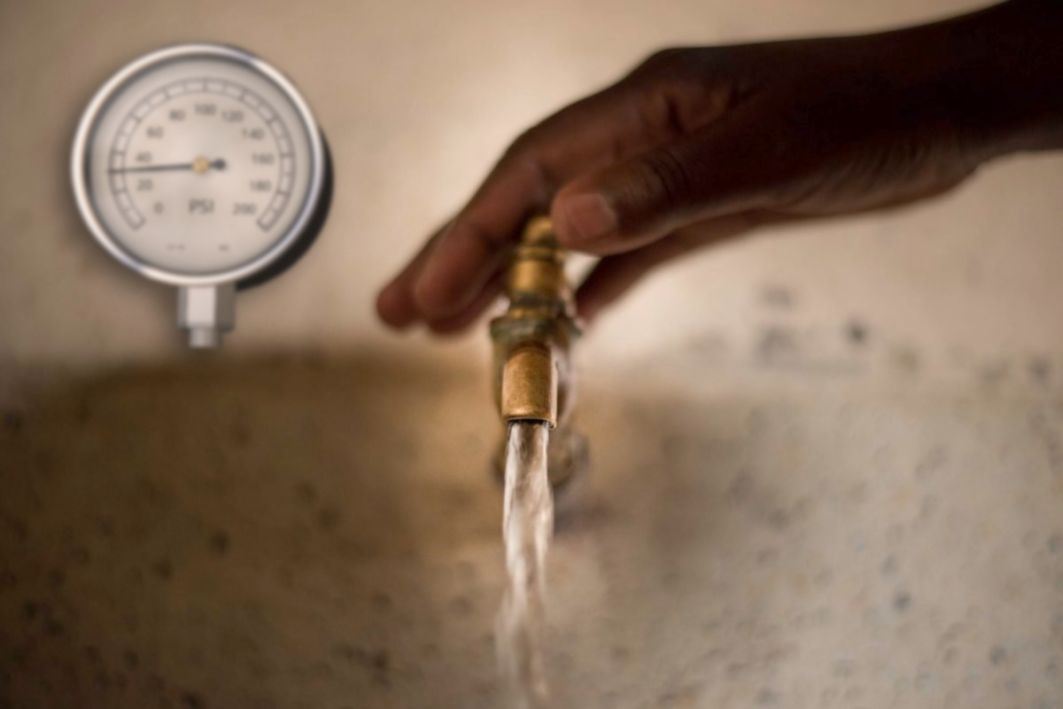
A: 30 psi
